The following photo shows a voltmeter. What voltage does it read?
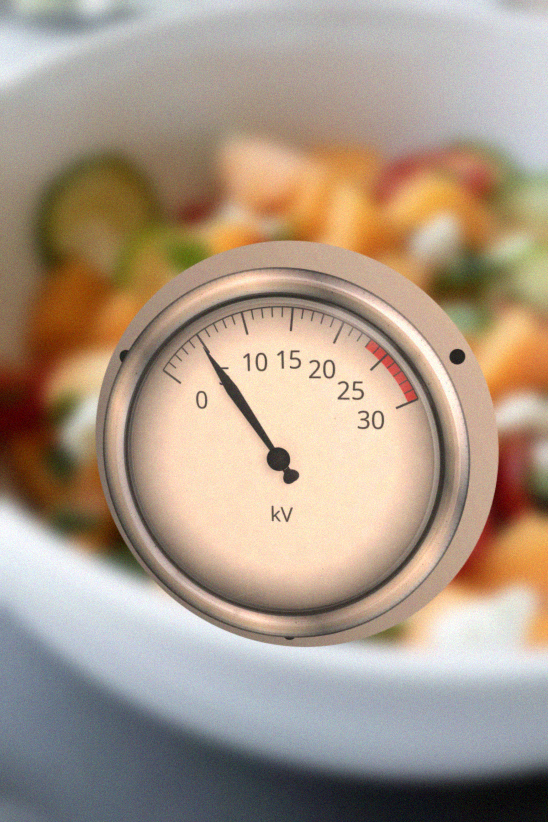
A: 5 kV
